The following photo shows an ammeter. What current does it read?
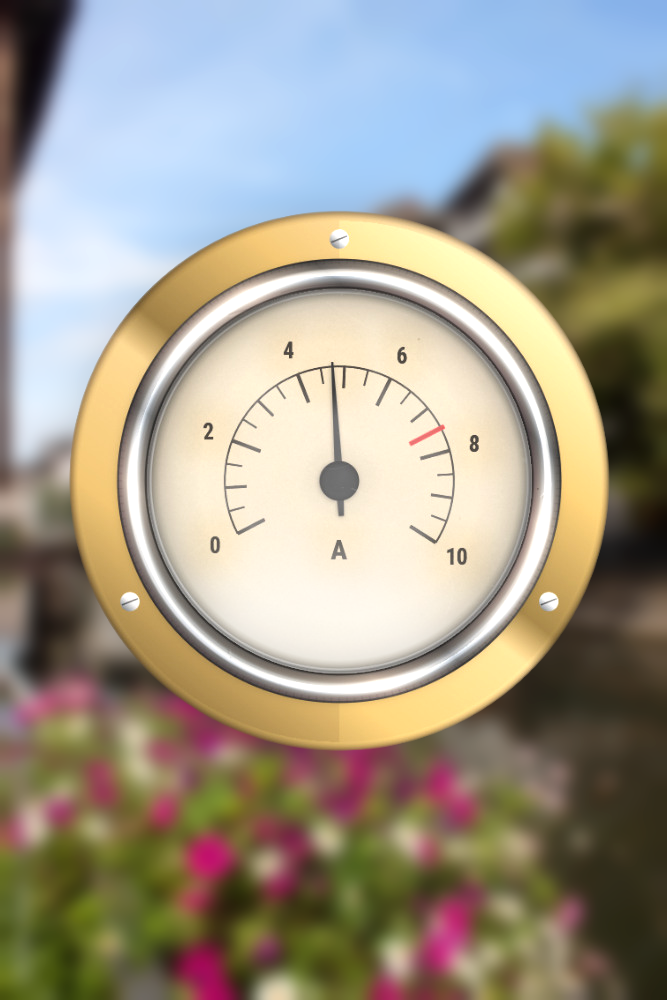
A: 4.75 A
